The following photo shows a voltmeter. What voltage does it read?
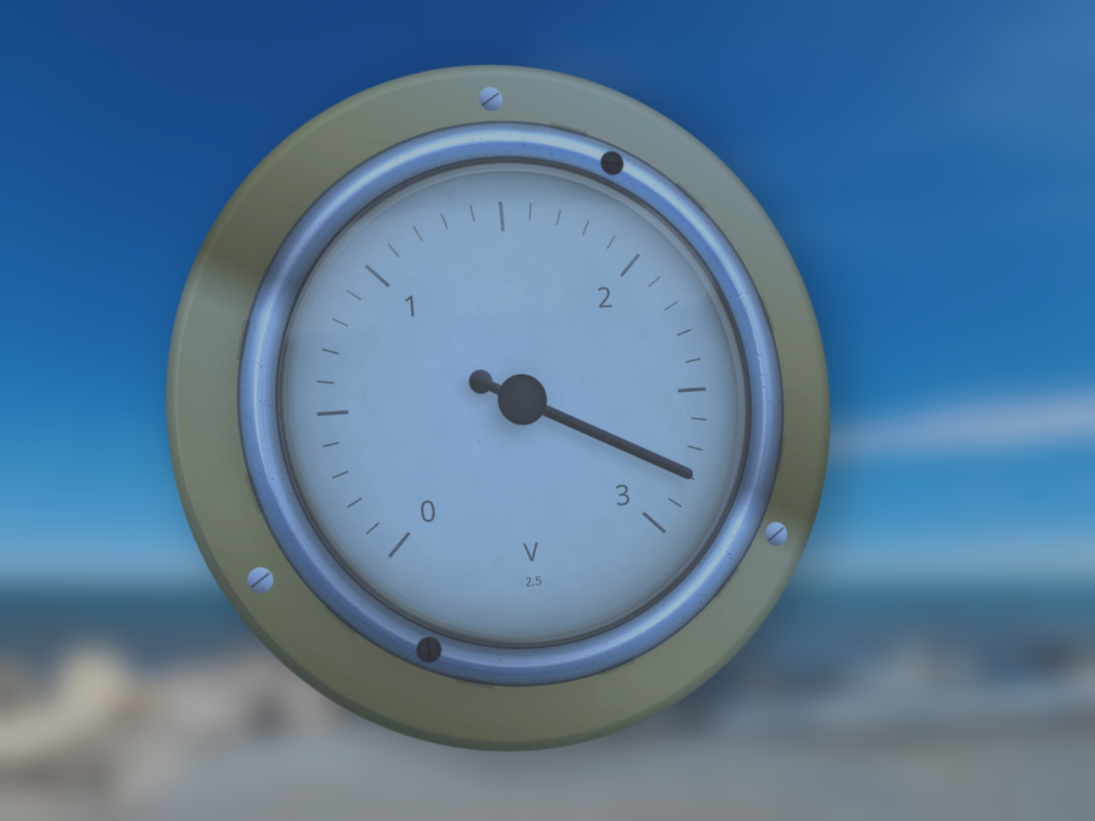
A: 2.8 V
